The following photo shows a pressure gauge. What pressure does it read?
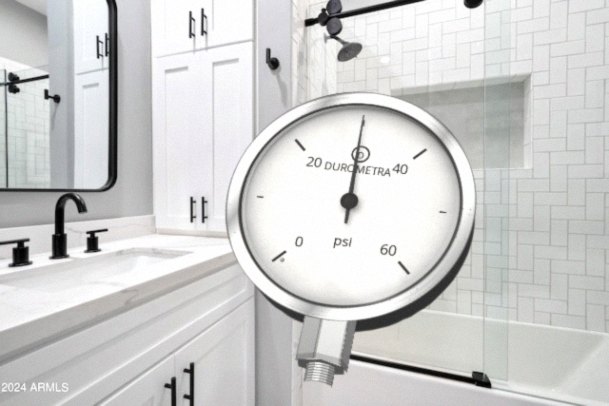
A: 30 psi
